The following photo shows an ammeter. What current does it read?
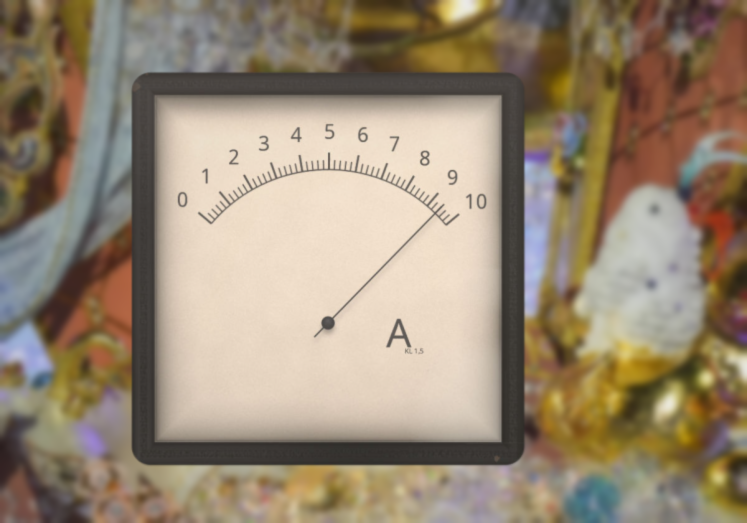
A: 9.4 A
